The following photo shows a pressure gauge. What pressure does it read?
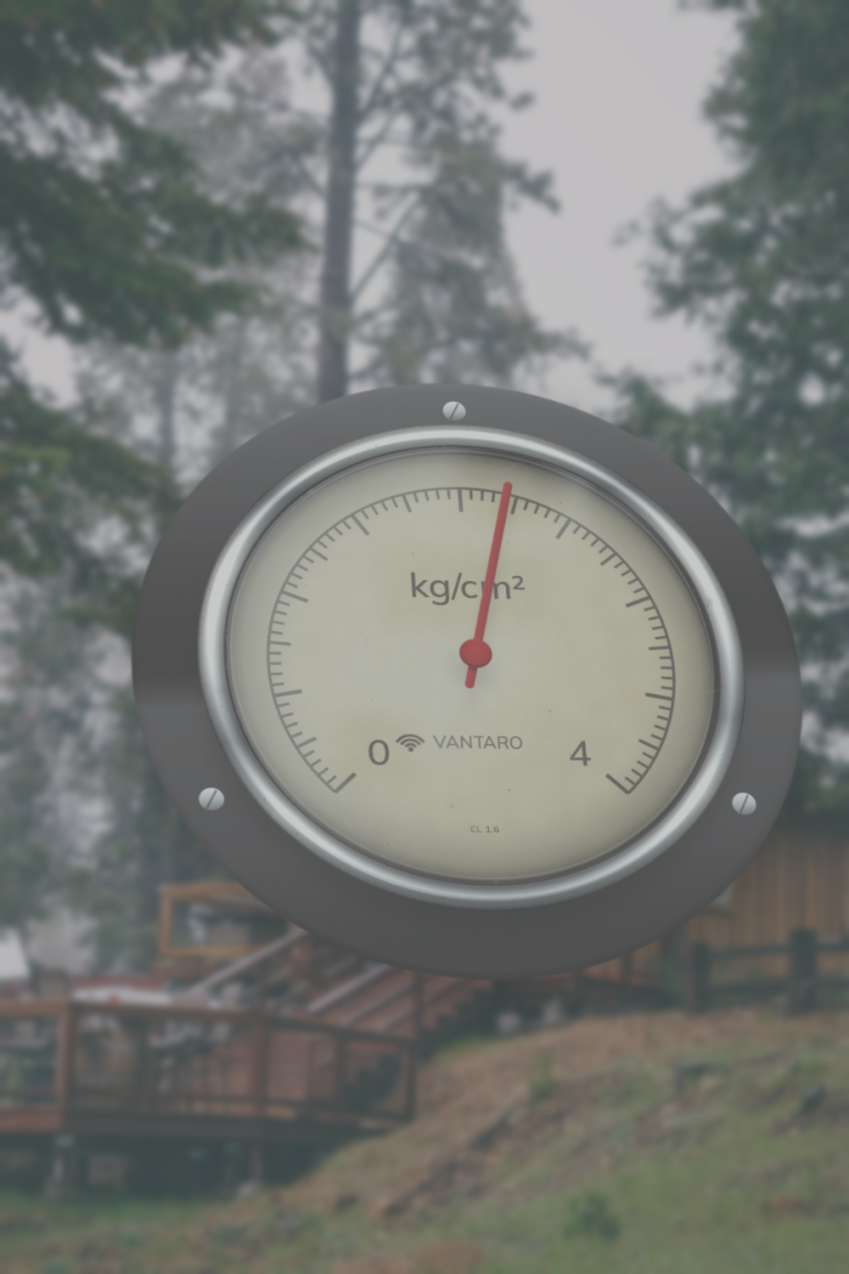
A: 2.2 kg/cm²
